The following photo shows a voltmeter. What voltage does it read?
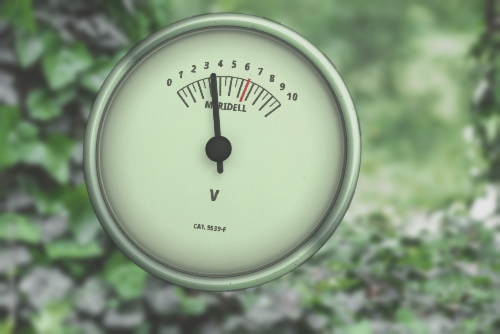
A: 3.5 V
